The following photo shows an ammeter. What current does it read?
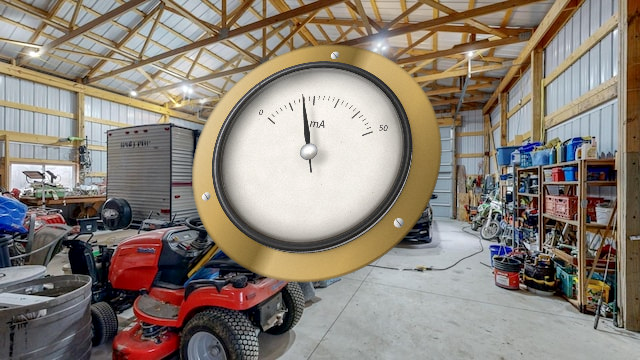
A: 16 mA
